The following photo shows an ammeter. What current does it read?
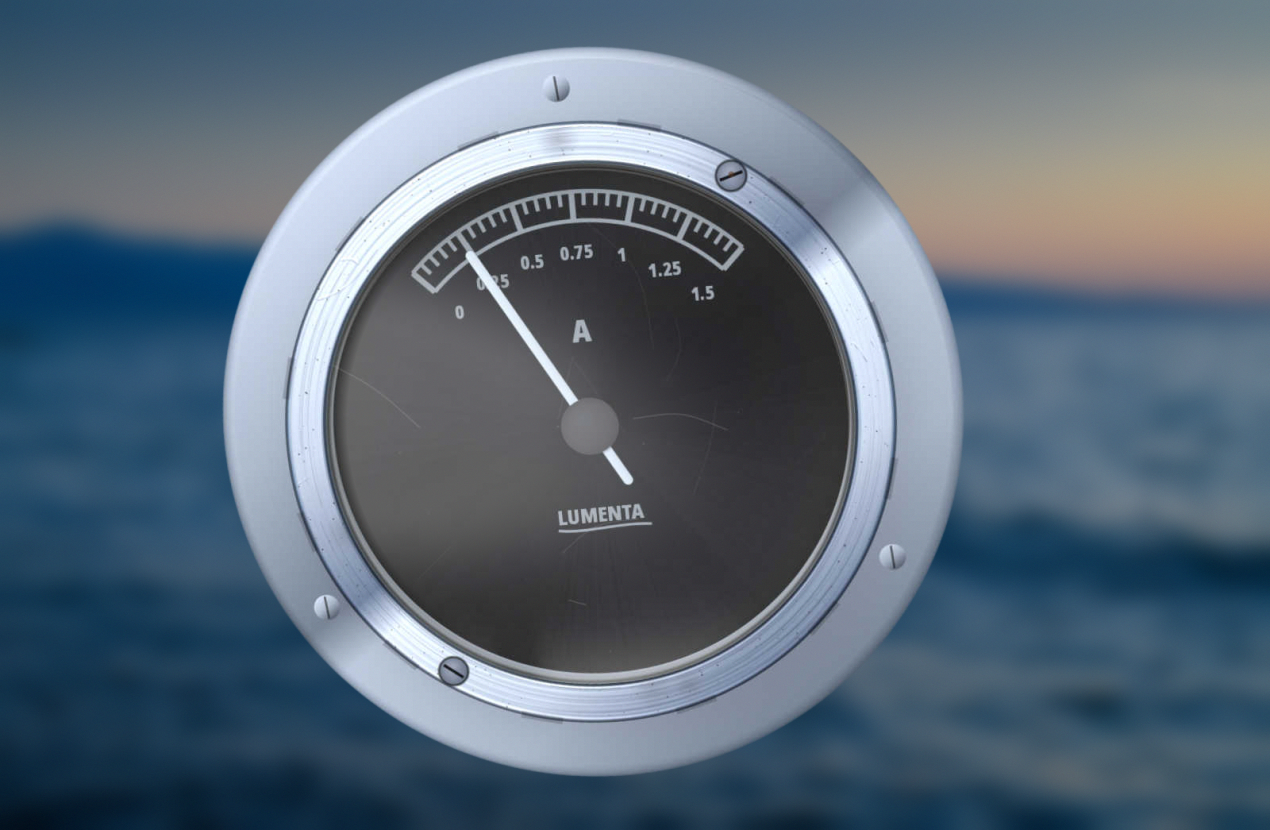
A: 0.25 A
